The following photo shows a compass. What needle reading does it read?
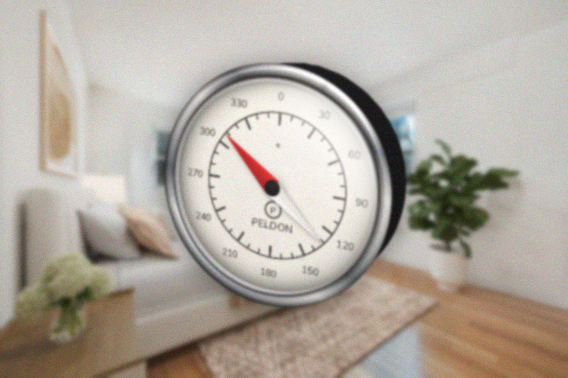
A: 310 °
